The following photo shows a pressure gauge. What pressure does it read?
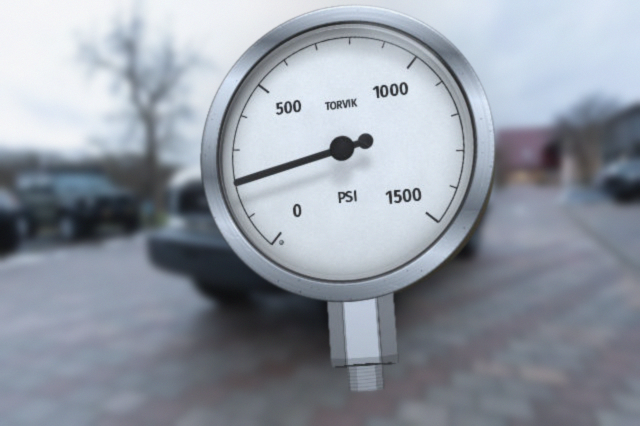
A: 200 psi
